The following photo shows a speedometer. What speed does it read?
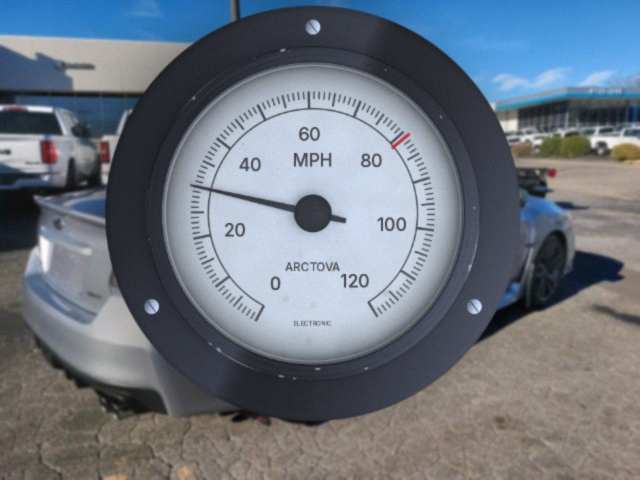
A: 30 mph
